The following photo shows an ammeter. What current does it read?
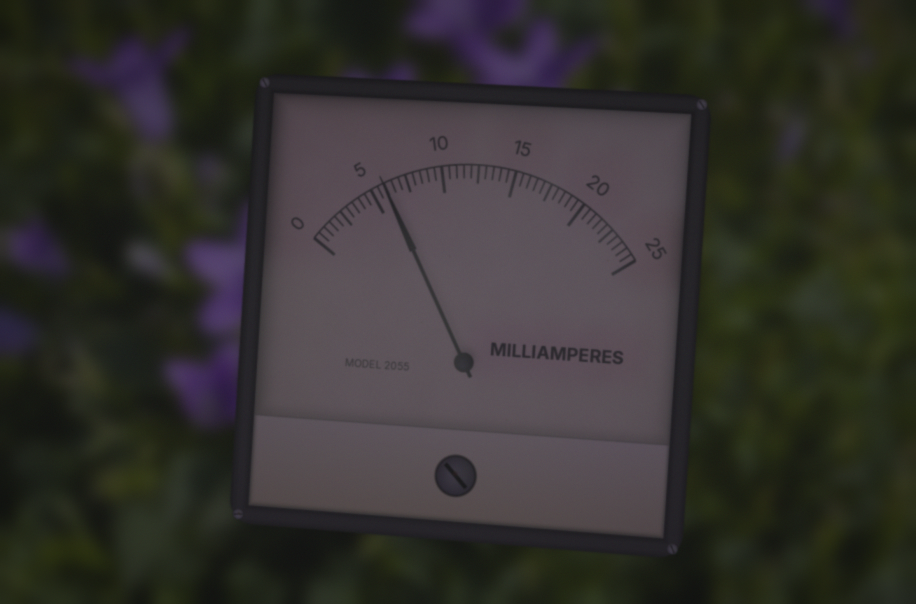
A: 6 mA
